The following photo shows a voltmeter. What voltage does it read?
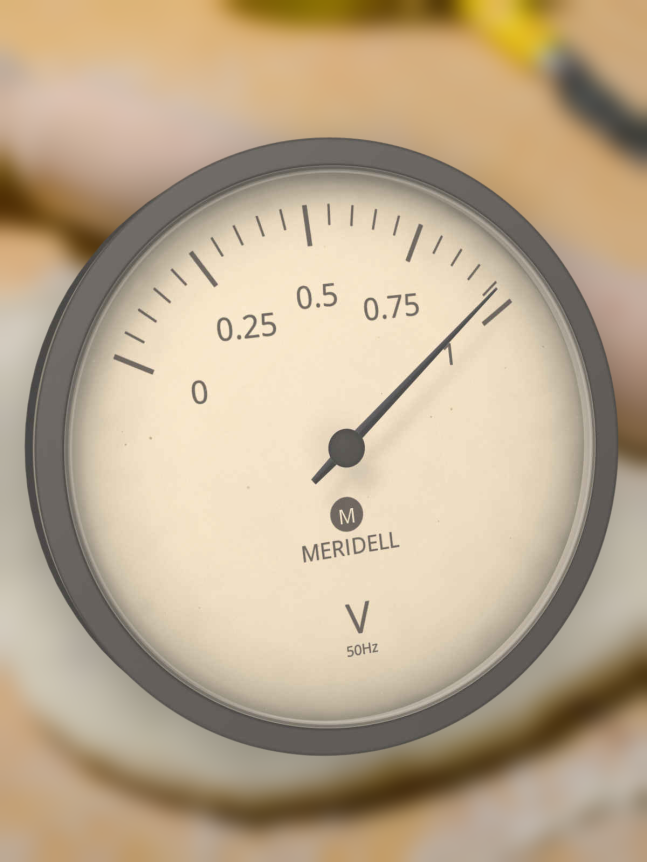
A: 0.95 V
